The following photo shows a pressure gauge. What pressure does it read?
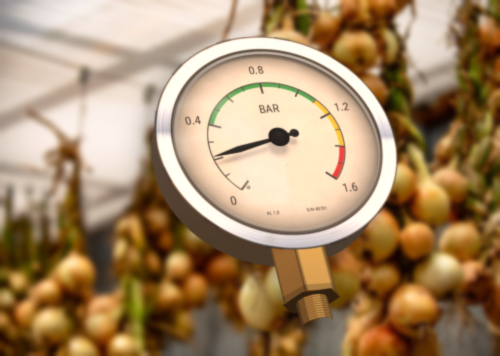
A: 0.2 bar
